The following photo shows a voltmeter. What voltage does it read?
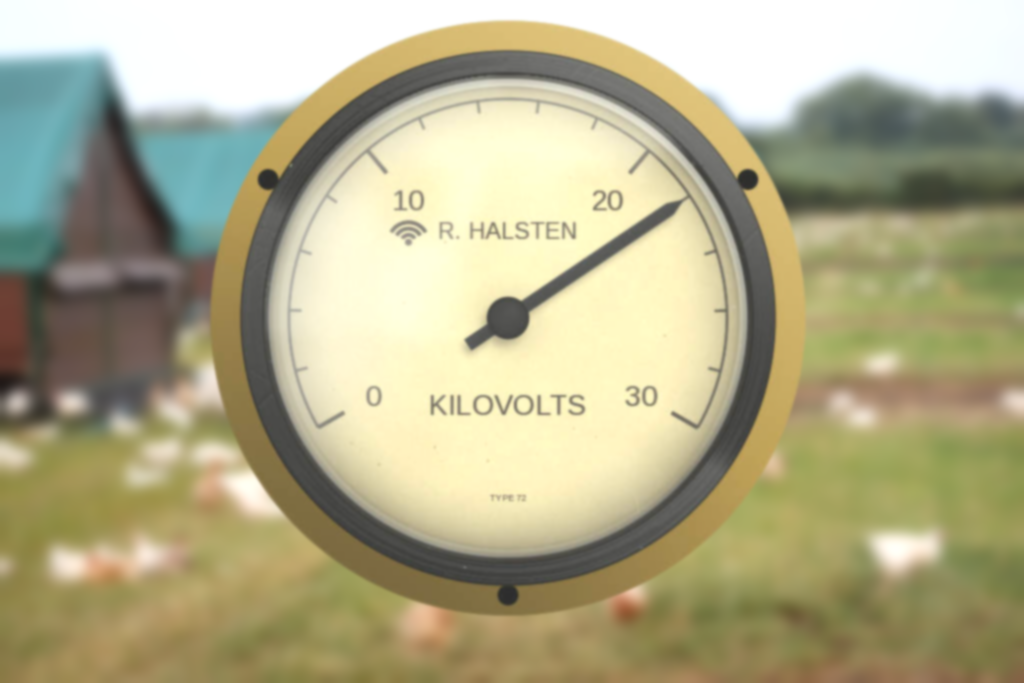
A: 22 kV
